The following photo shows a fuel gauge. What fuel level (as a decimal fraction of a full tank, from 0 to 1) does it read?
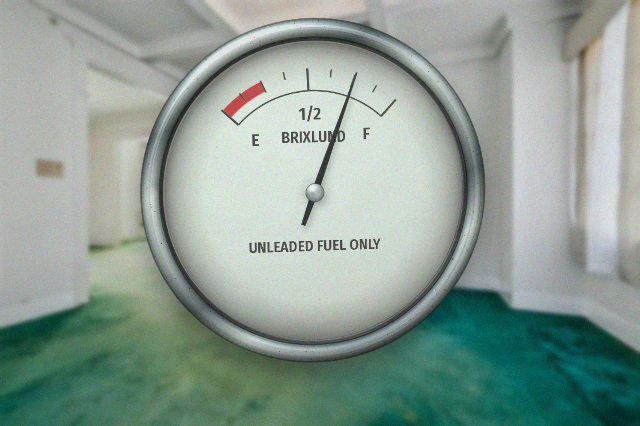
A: 0.75
